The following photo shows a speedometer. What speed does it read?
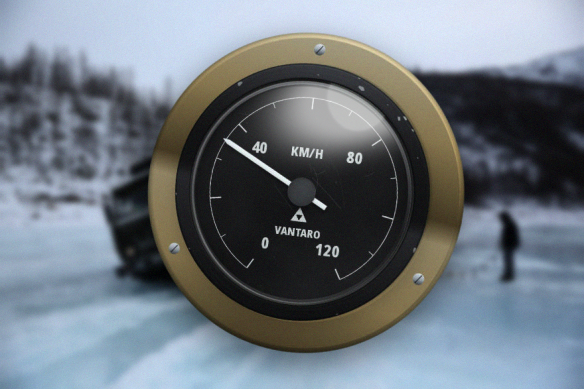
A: 35 km/h
